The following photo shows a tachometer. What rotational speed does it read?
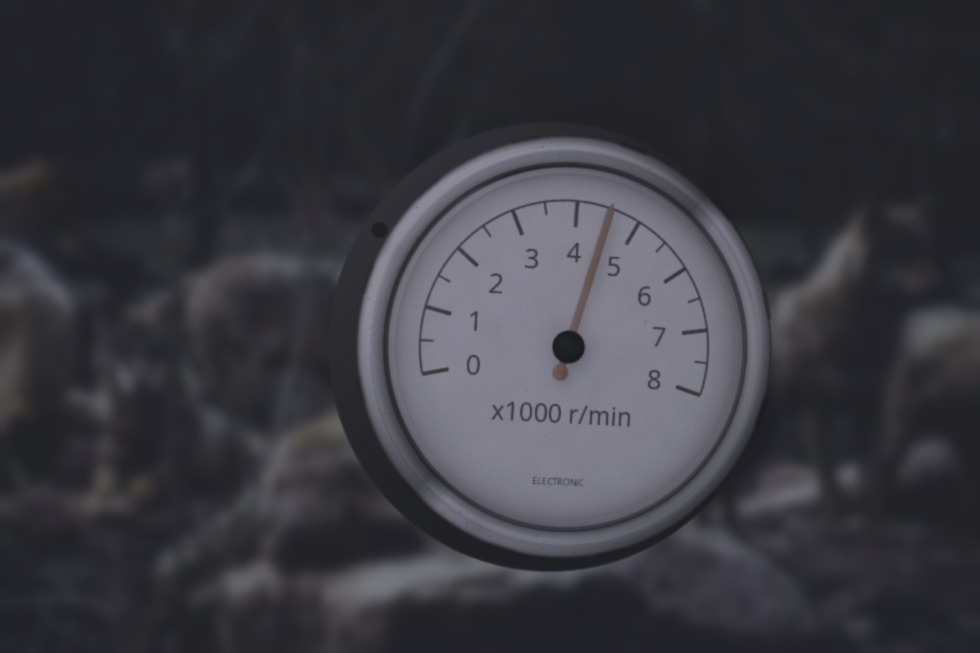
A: 4500 rpm
